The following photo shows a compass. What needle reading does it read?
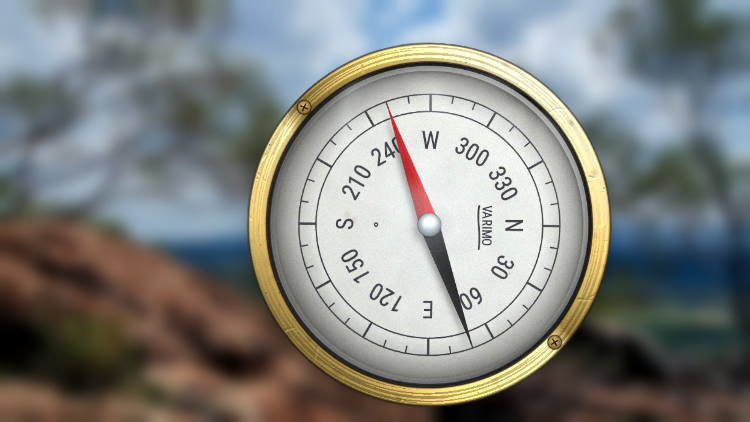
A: 250 °
